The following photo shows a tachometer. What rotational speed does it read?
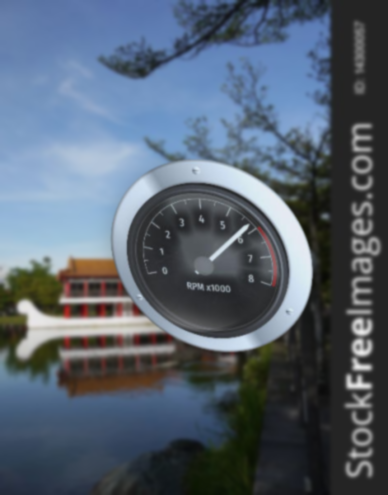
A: 5750 rpm
